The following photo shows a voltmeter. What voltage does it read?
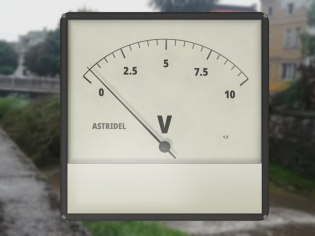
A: 0.5 V
